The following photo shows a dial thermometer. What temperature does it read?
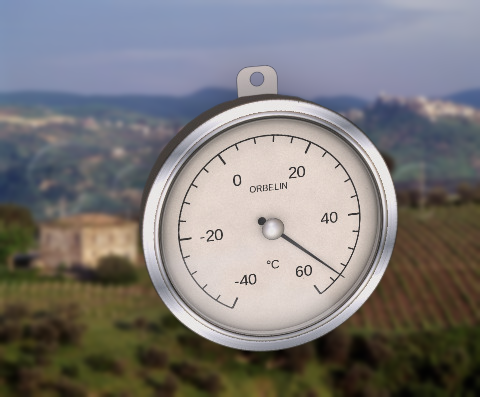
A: 54 °C
